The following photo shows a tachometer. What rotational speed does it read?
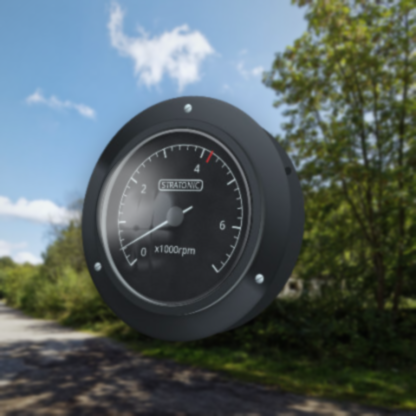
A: 400 rpm
